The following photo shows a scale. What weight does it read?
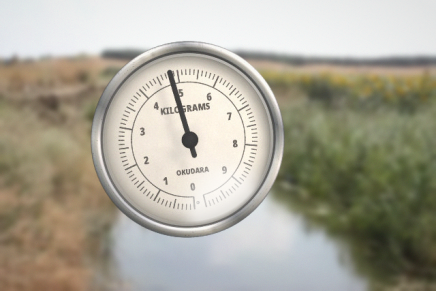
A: 4.8 kg
